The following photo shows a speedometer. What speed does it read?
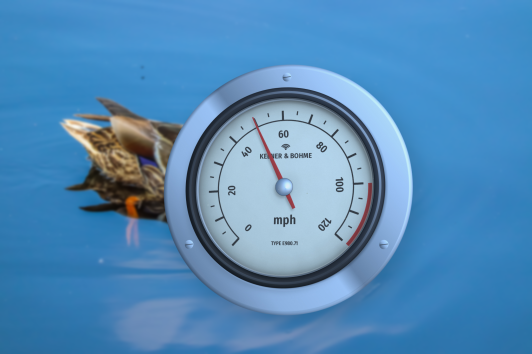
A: 50 mph
